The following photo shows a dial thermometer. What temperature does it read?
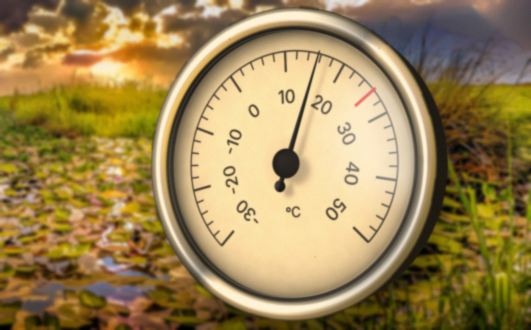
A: 16 °C
